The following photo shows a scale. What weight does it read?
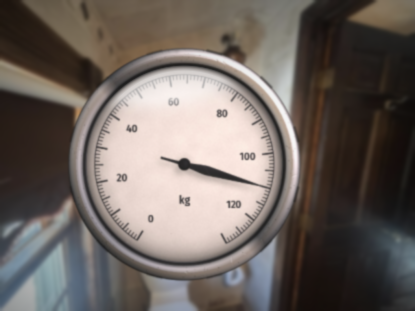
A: 110 kg
